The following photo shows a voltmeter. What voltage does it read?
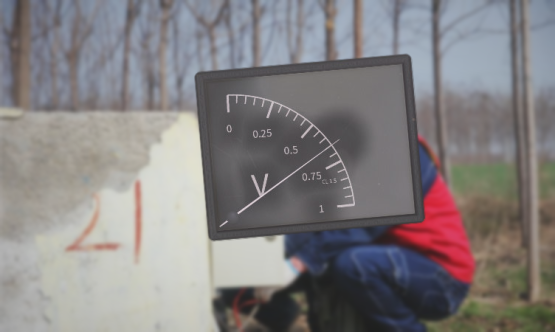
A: 0.65 V
